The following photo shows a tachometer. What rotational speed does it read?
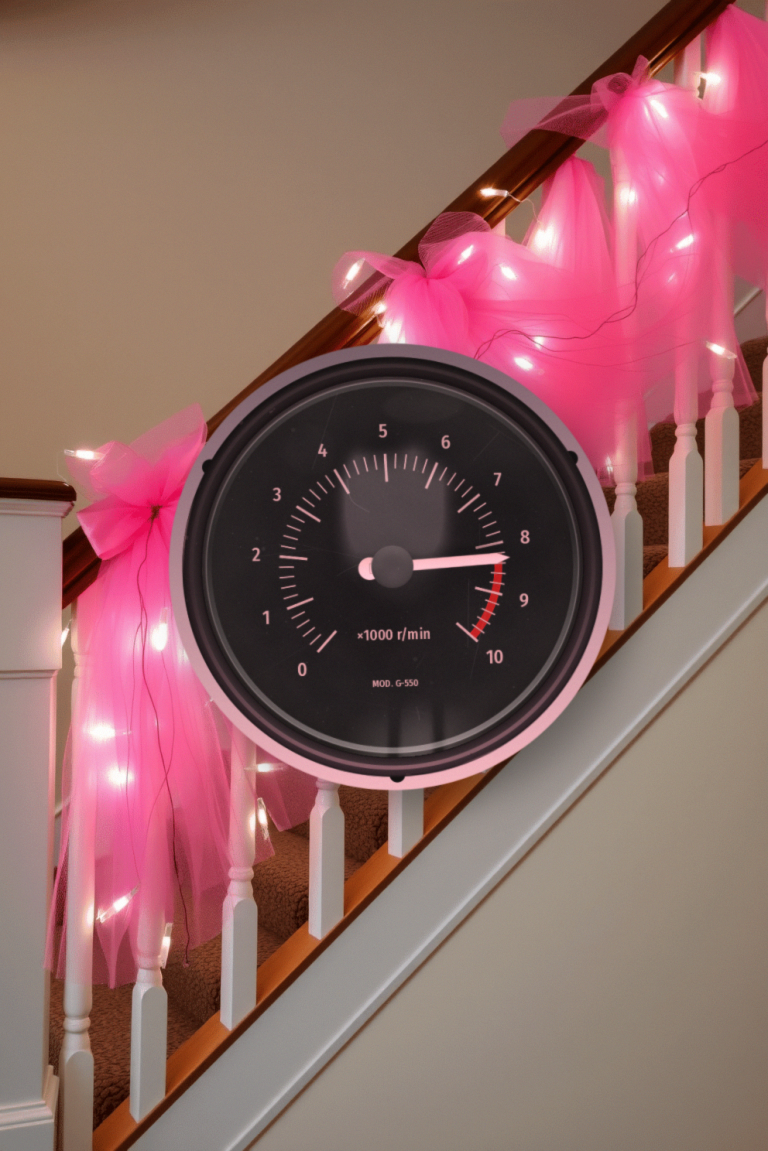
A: 8300 rpm
